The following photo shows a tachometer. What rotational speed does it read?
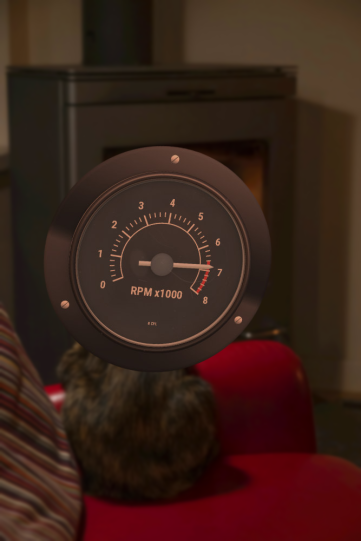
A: 6800 rpm
